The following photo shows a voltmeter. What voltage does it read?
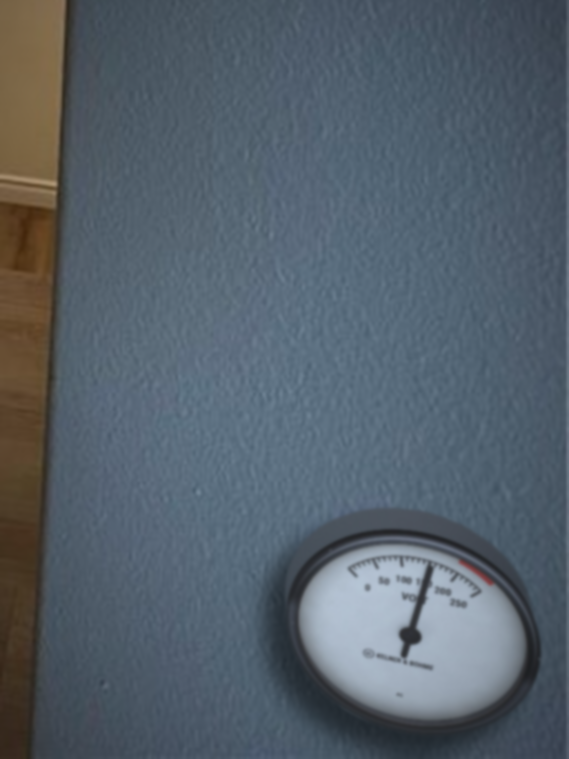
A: 150 V
